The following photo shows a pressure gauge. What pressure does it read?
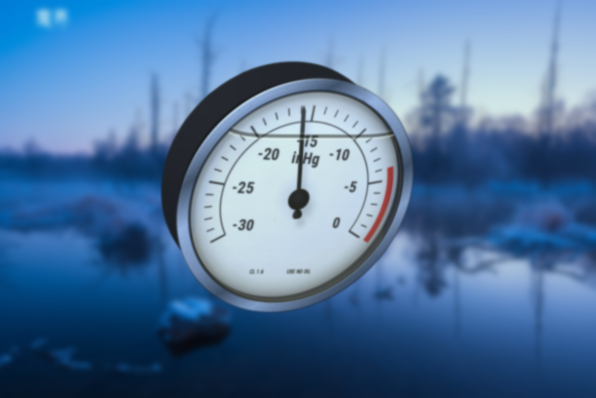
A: -16 inHg
